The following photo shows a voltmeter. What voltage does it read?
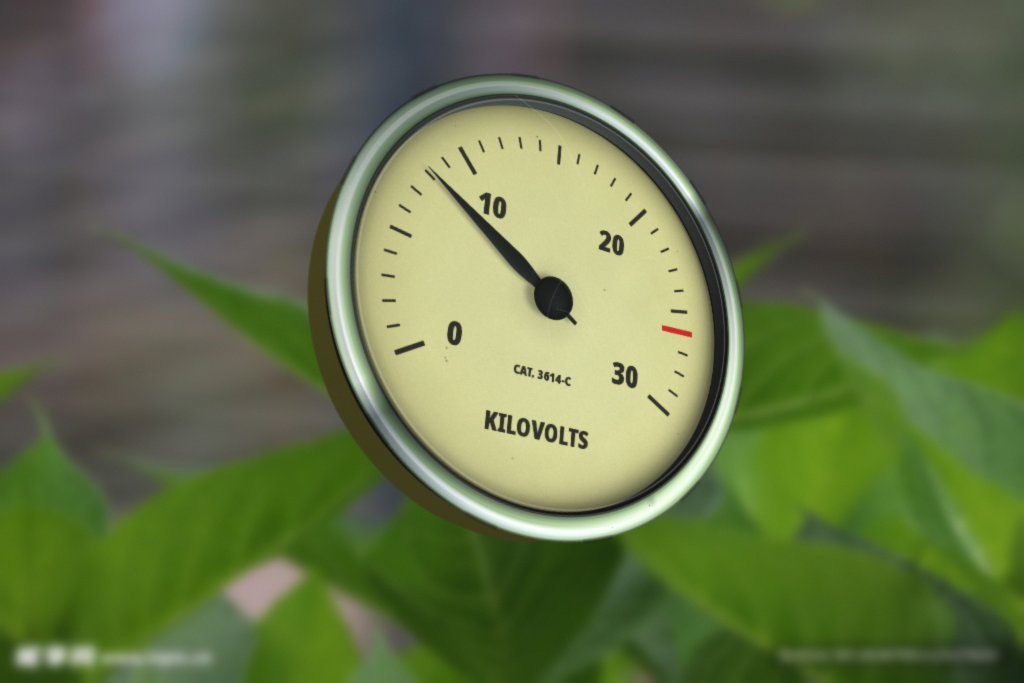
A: 8 kV
